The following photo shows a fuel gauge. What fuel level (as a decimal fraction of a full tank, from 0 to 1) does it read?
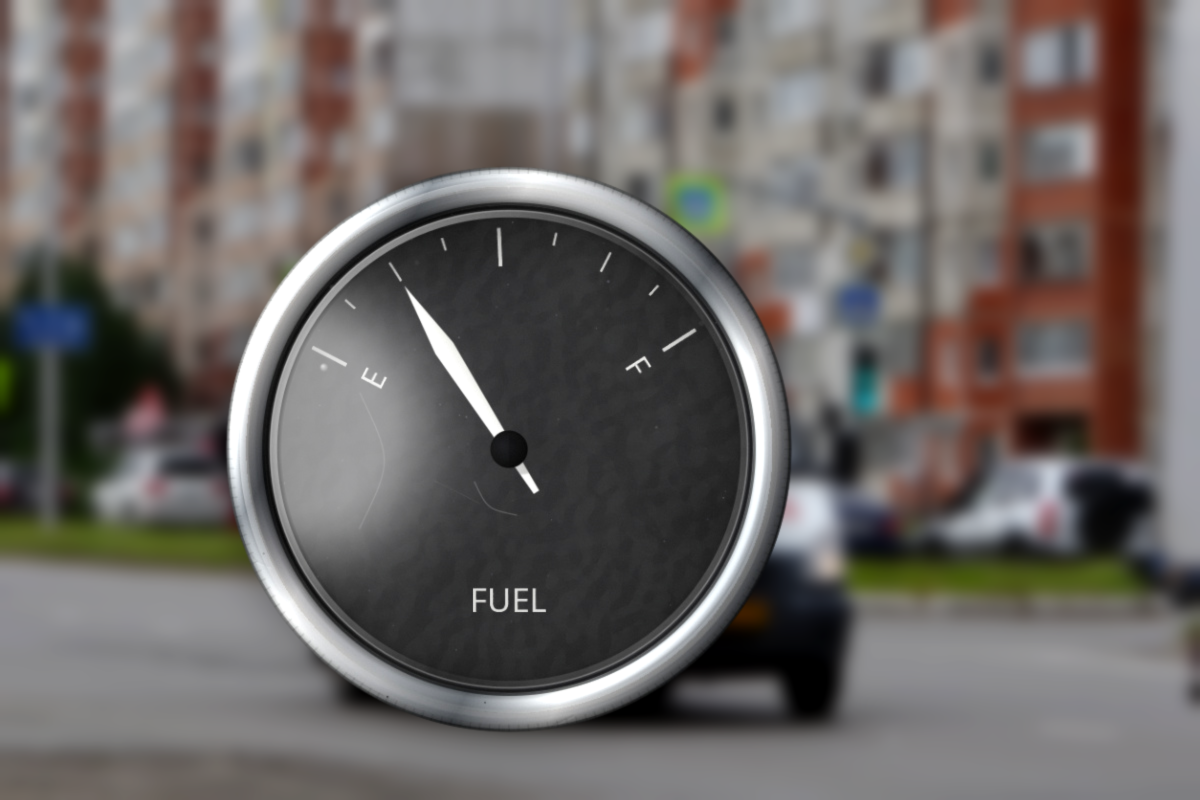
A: 0.25
